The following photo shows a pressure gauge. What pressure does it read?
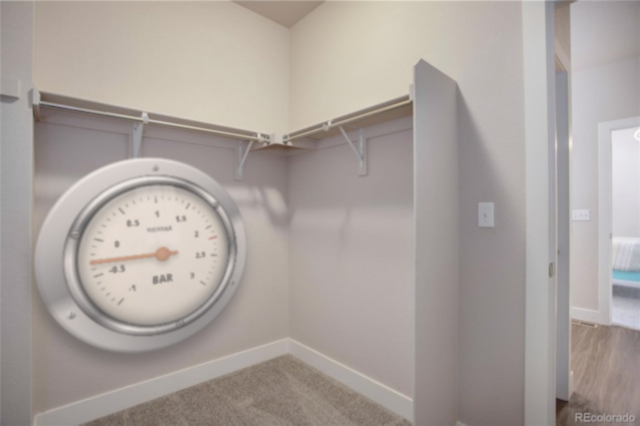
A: -0.3 bar
